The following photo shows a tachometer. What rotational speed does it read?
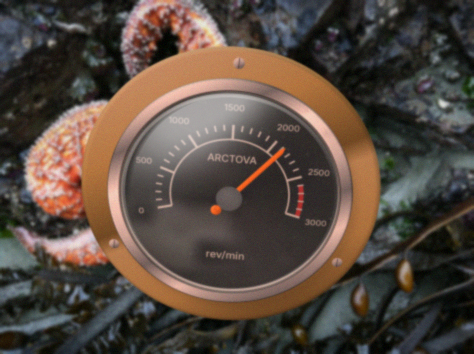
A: 2100 rpm
